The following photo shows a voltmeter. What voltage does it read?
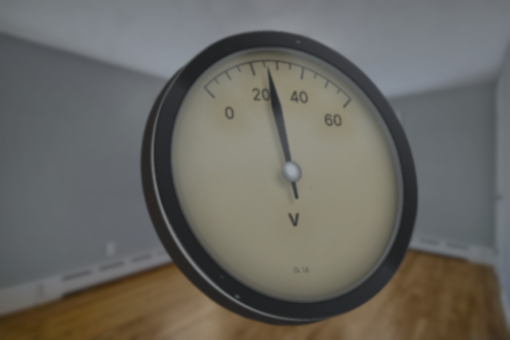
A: 25 V
